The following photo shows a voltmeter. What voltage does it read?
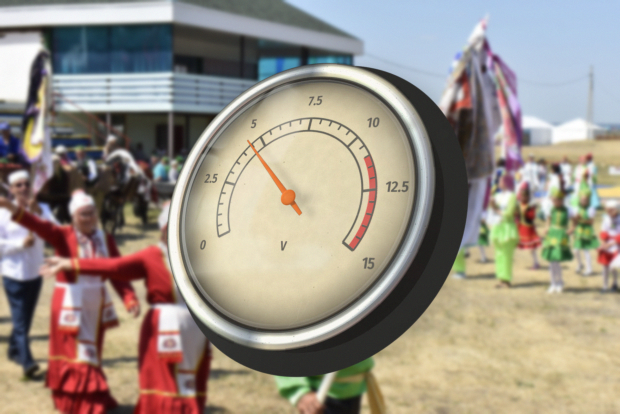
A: 4.5 V
